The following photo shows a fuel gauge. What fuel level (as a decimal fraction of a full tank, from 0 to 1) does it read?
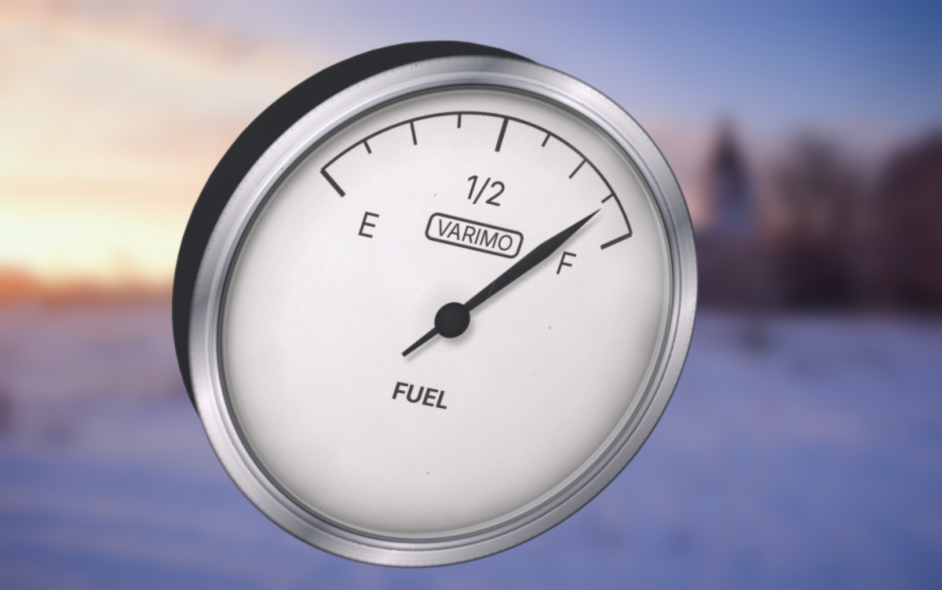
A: 0.875
